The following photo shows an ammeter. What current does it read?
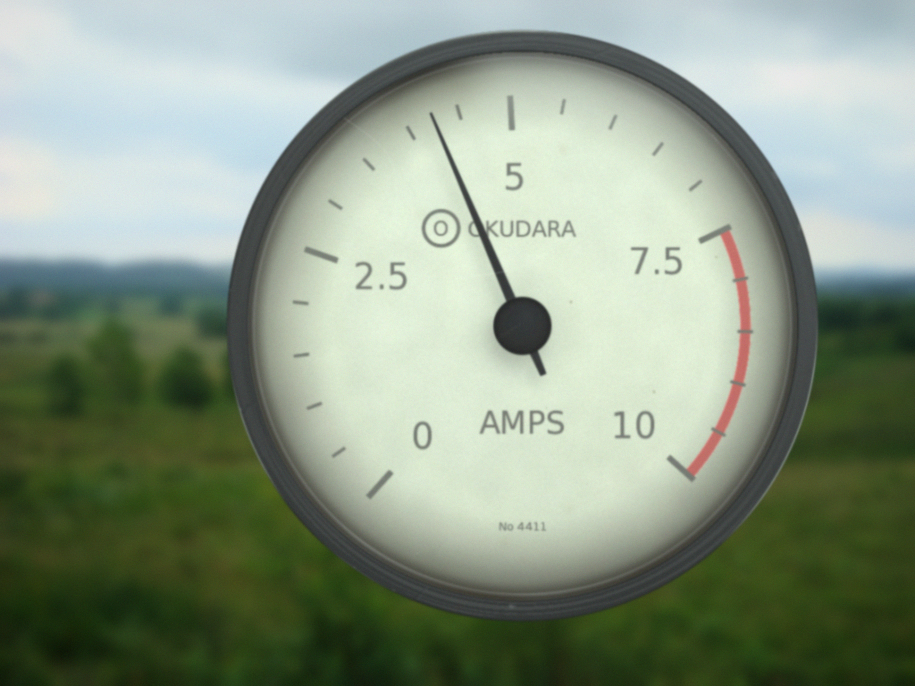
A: 4.25 A
